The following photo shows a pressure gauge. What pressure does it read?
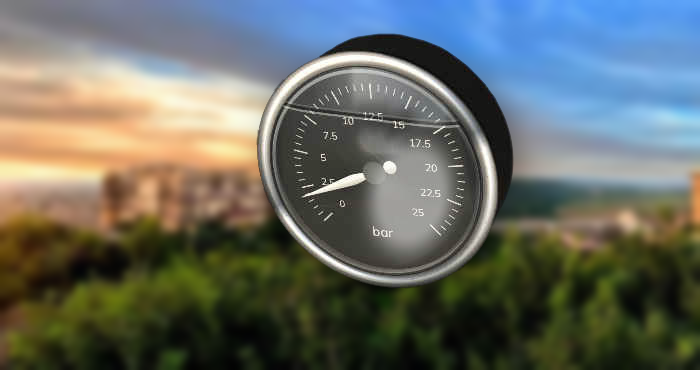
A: 2 bar
